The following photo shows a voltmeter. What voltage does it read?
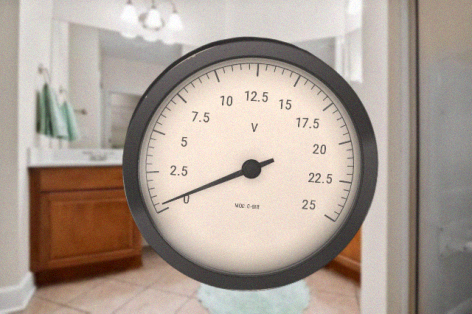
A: 0.5 V
